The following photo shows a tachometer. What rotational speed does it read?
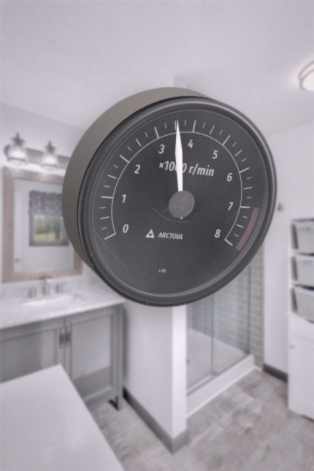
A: 3500 rpm
